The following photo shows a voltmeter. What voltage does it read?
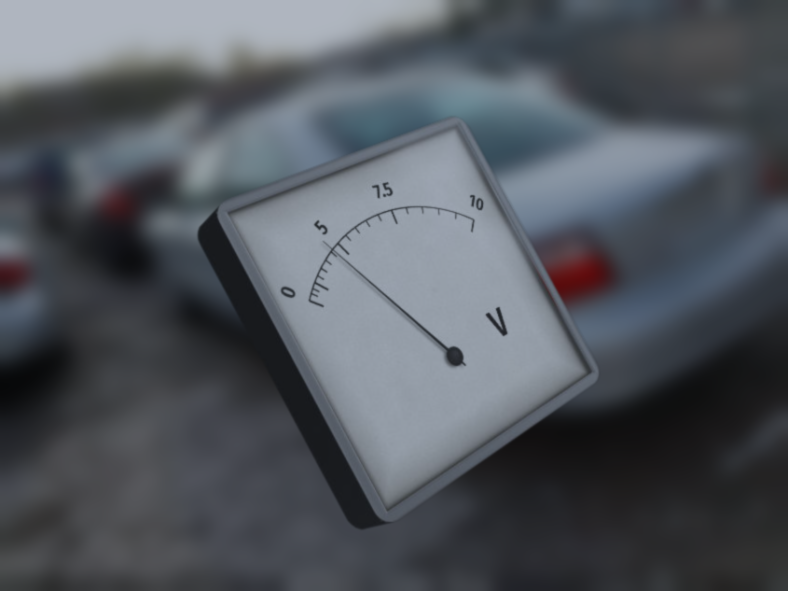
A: 4.5 V
